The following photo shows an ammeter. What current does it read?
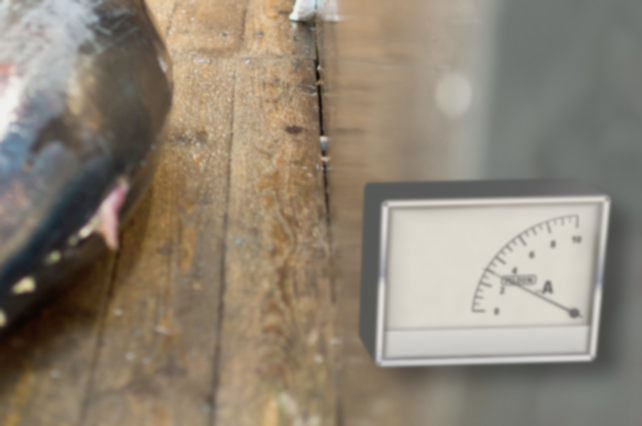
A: 3 A
